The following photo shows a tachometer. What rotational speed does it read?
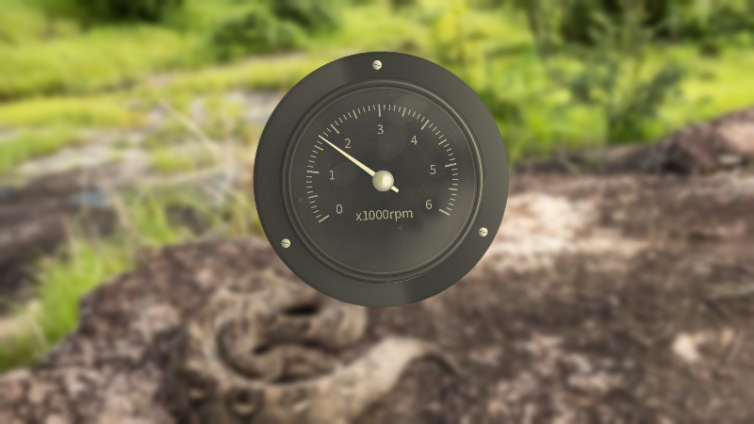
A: 1700 rpm
